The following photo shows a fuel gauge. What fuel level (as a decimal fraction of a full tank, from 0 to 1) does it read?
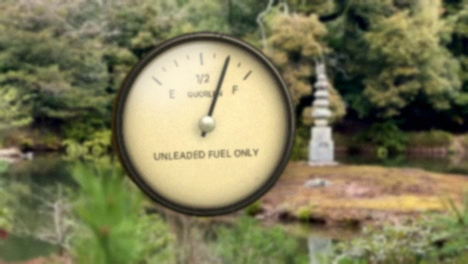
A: 0.75
